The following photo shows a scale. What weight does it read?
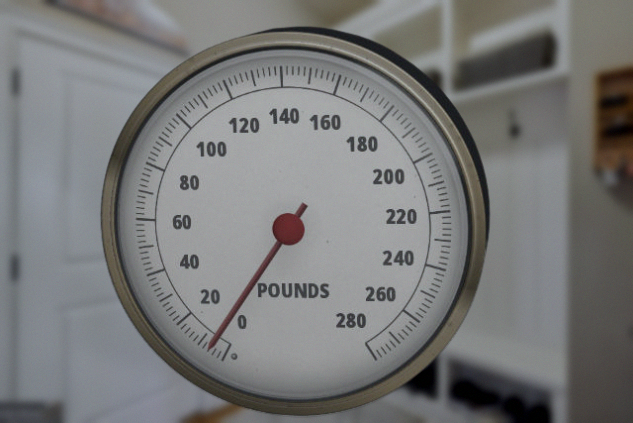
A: 6 lb
